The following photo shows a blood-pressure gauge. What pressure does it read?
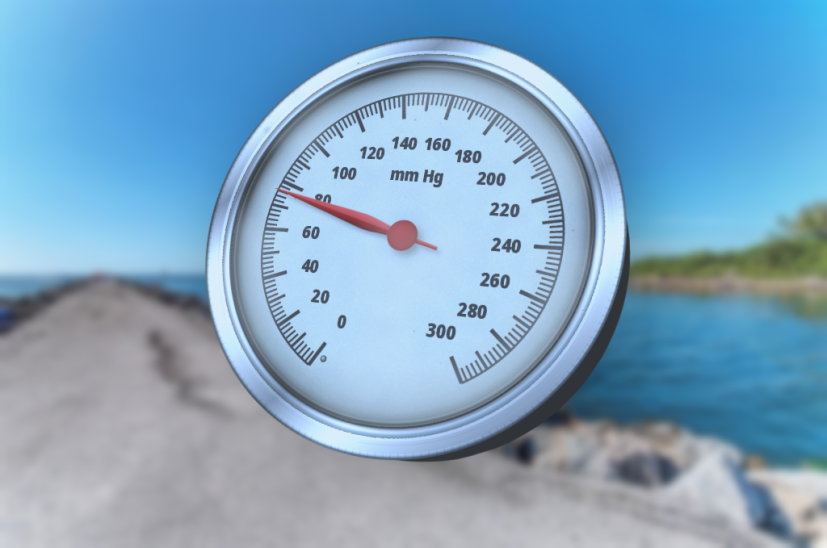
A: 76 mmHg
